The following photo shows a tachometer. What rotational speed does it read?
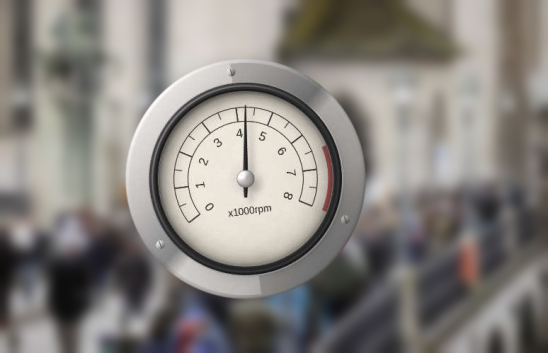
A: 4250 rpm
